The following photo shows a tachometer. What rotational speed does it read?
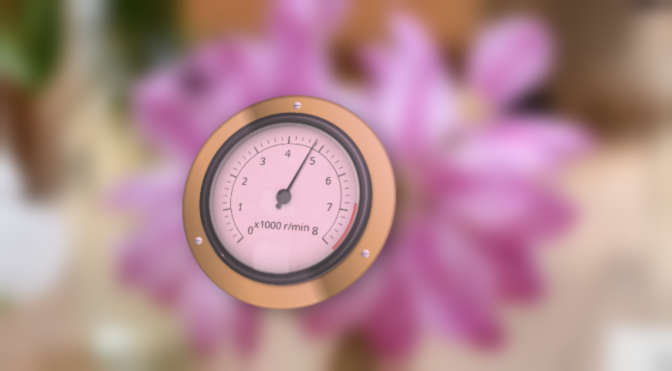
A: 4800 rpm
